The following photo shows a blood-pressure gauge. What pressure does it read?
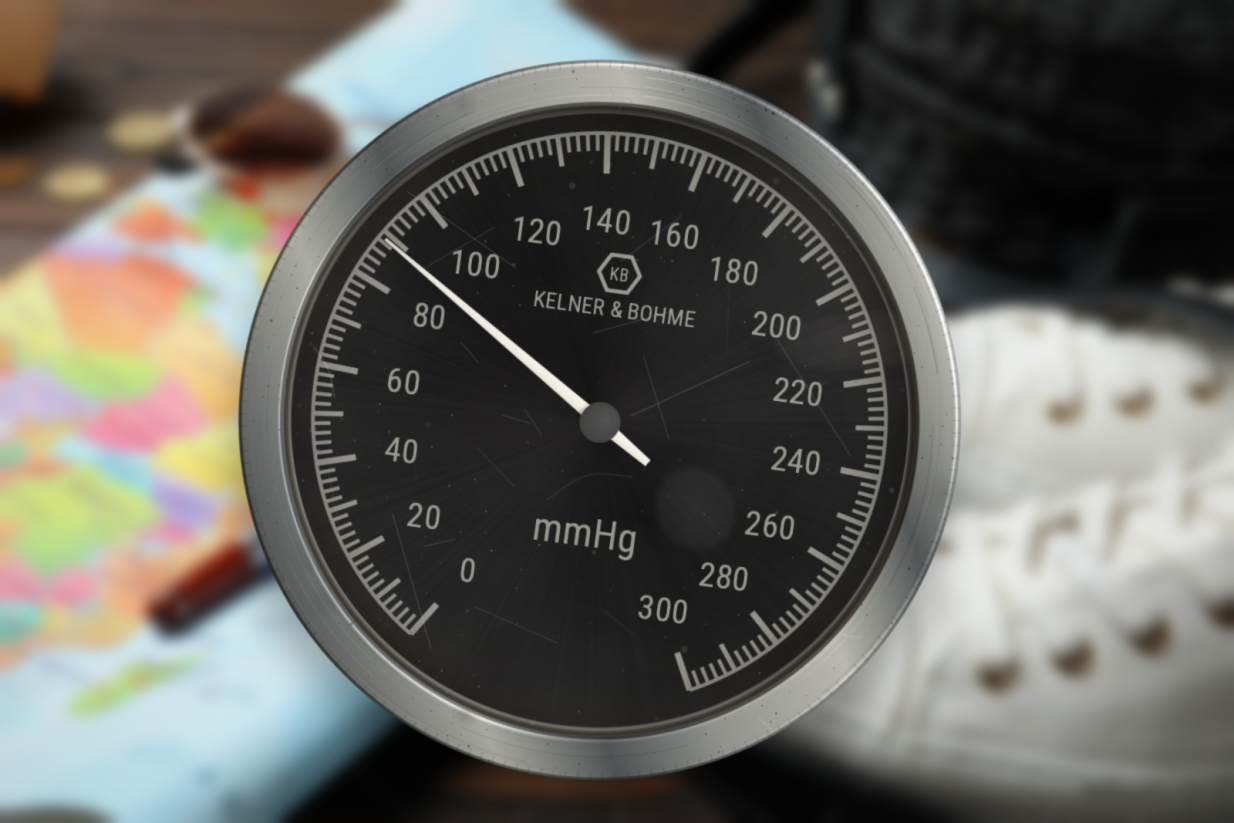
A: 89 mmHg
